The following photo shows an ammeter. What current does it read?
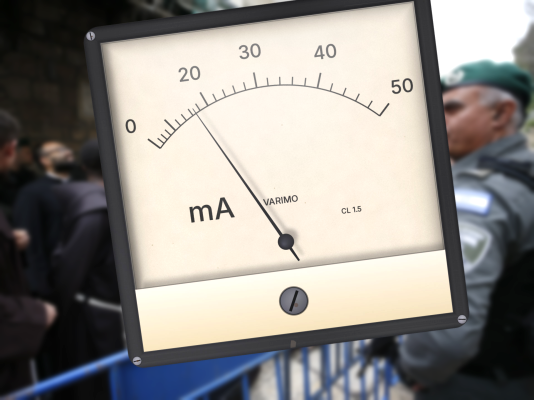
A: 17 mA
